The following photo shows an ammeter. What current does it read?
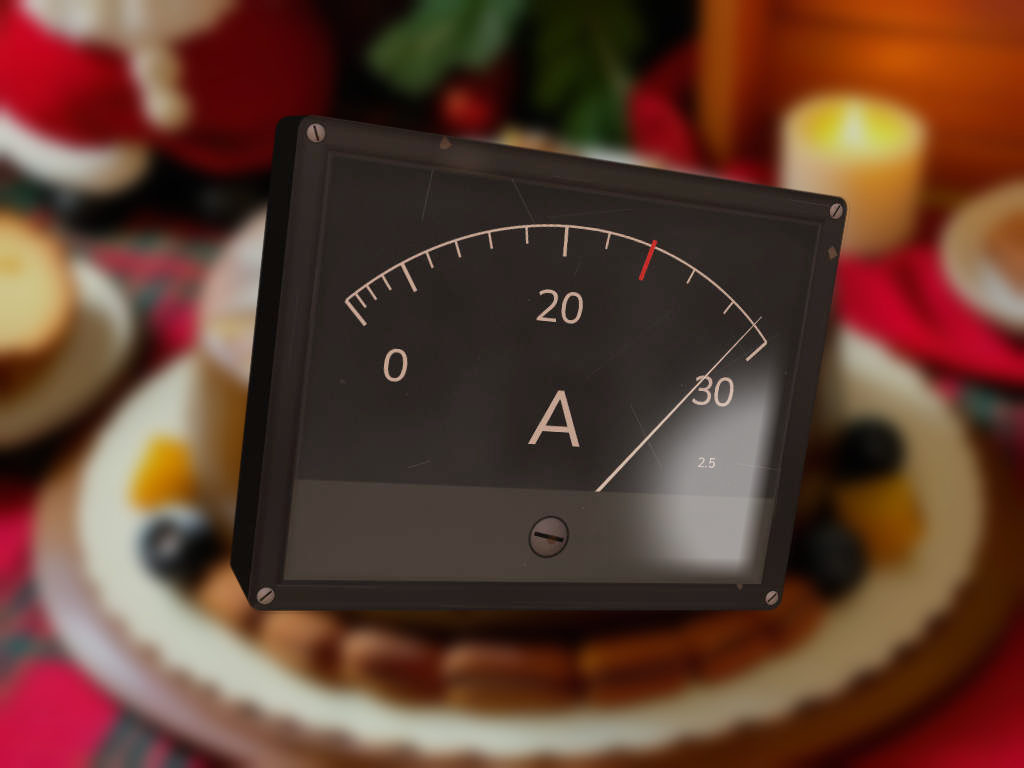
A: 29 A
